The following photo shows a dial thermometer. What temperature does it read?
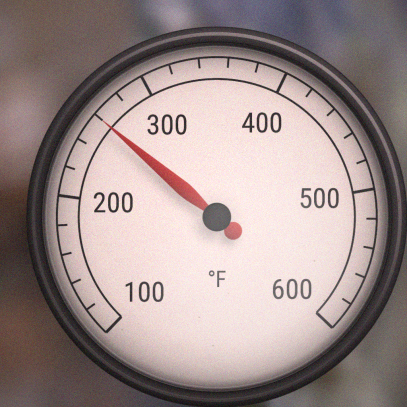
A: 260 °F
